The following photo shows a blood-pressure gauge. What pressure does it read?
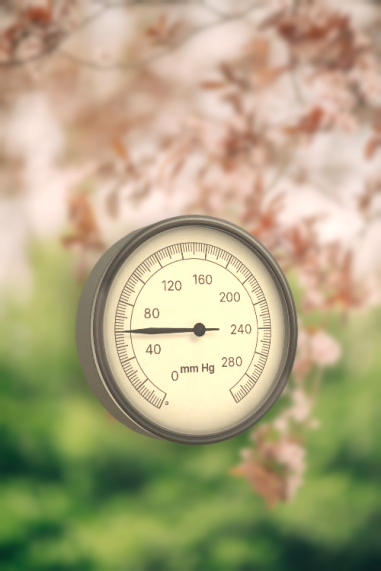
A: 60 mmHg
